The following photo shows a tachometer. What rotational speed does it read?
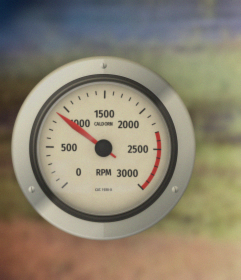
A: 900 rpm
